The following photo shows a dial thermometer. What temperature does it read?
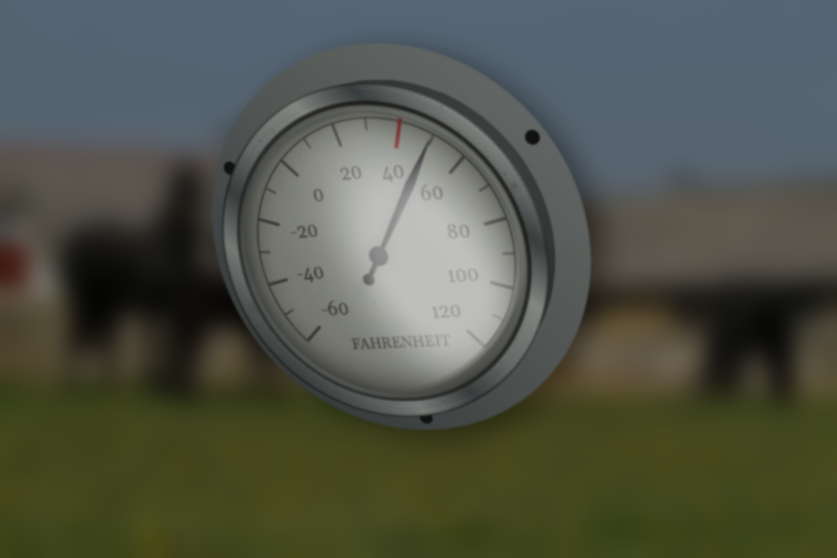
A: 50 °F
